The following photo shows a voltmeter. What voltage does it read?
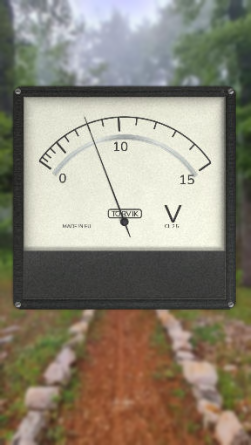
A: 8 V
